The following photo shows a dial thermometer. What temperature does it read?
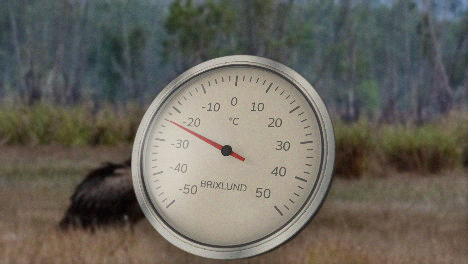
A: -24 °C
